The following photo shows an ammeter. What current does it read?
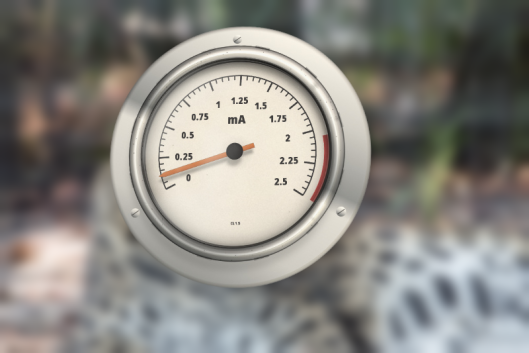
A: 0.1 mA
